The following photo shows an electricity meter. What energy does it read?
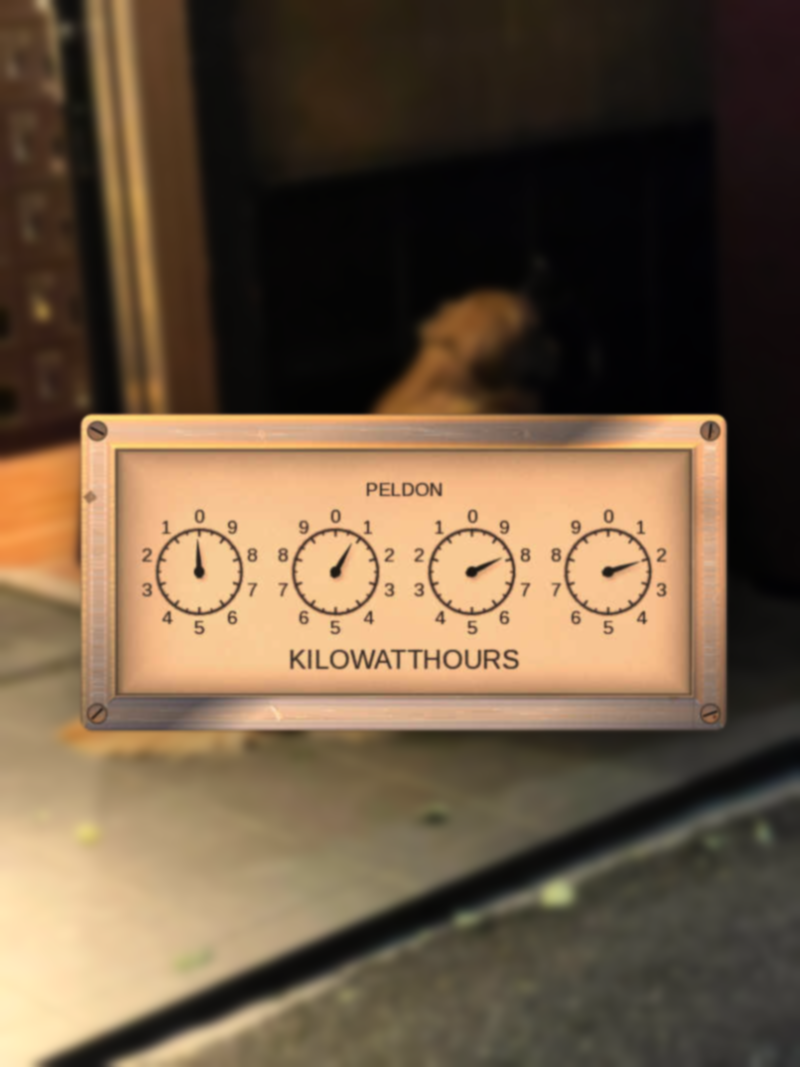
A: 82 kWh
